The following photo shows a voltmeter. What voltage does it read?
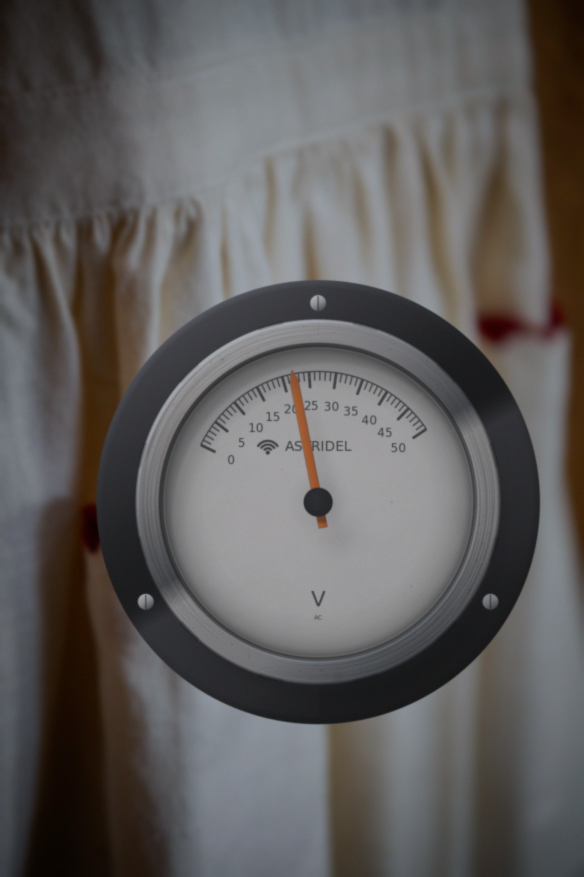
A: 22 V
